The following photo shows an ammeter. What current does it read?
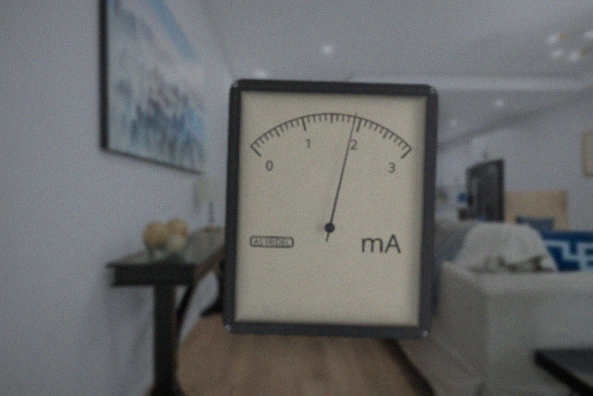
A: 1.9 mA
